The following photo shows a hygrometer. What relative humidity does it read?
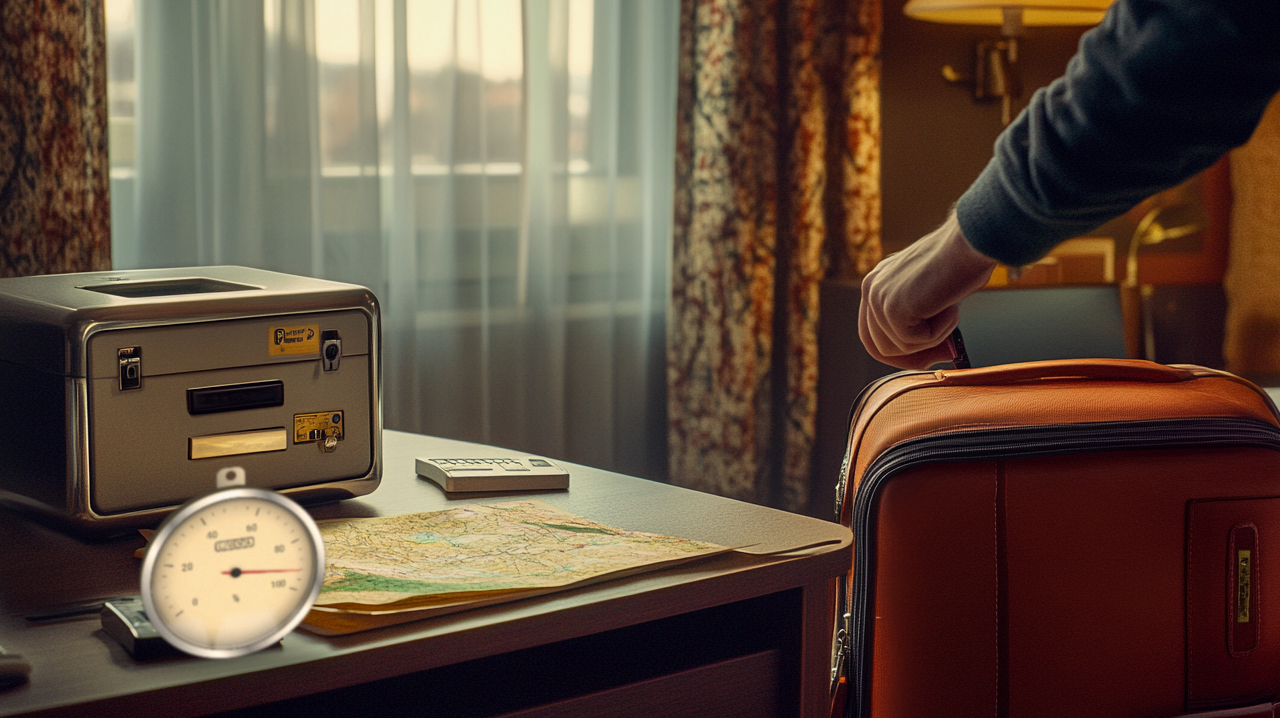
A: 92 %
